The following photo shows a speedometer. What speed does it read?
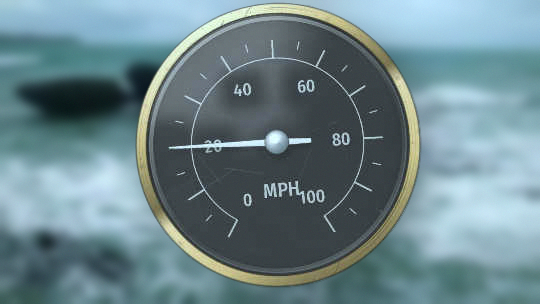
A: 20 mph
